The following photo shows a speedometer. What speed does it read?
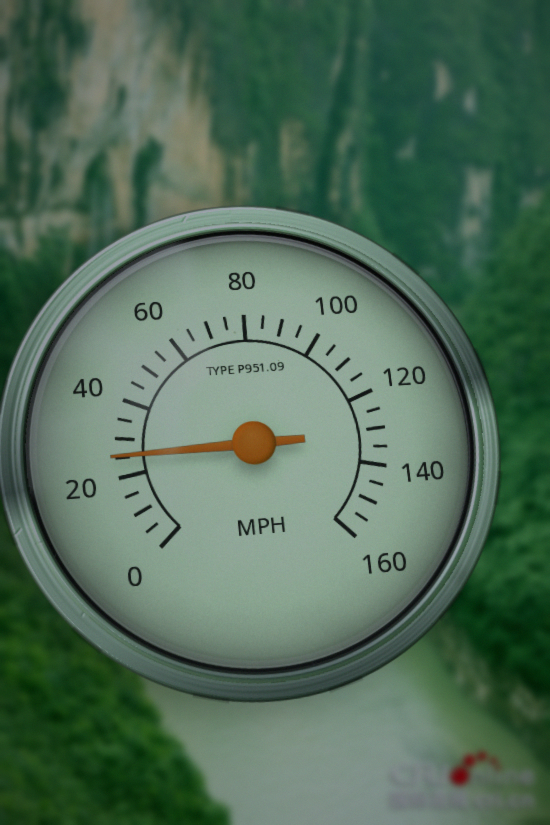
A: 25 mph
